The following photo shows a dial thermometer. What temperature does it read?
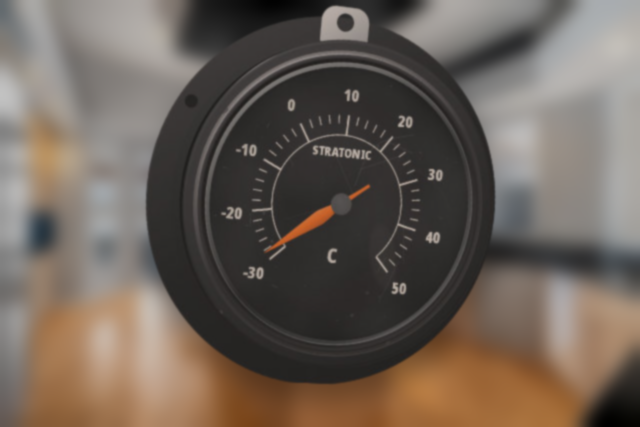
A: -28 °C
